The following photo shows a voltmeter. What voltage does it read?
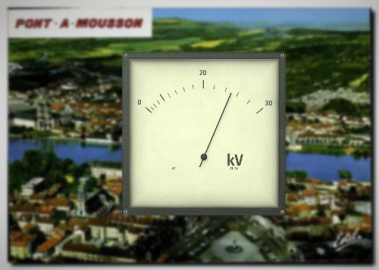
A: 25 kV
